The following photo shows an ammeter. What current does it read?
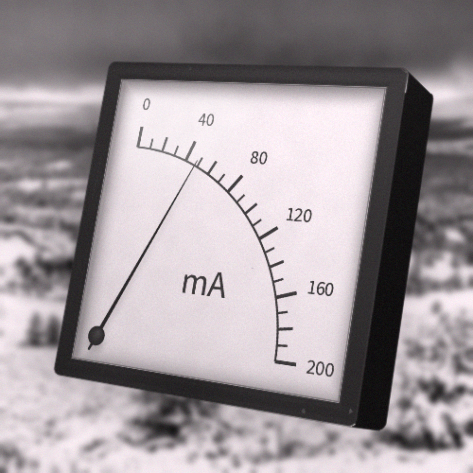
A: 50 mA
